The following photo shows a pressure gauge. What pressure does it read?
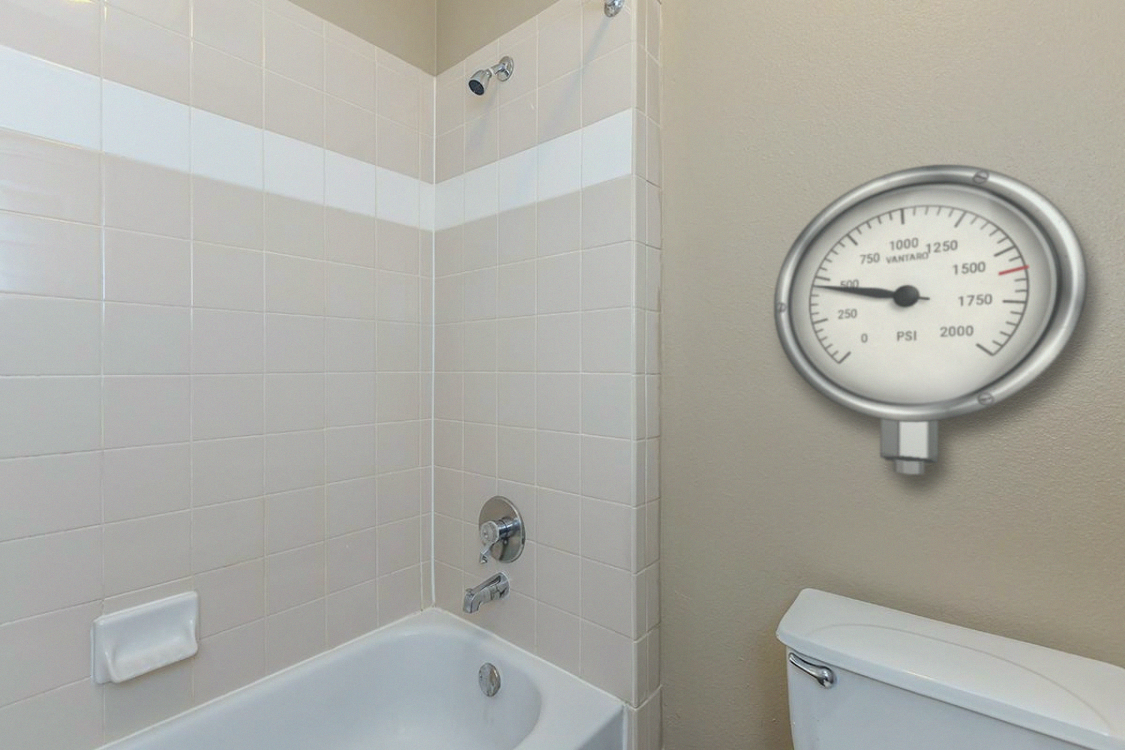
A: 450 psi
